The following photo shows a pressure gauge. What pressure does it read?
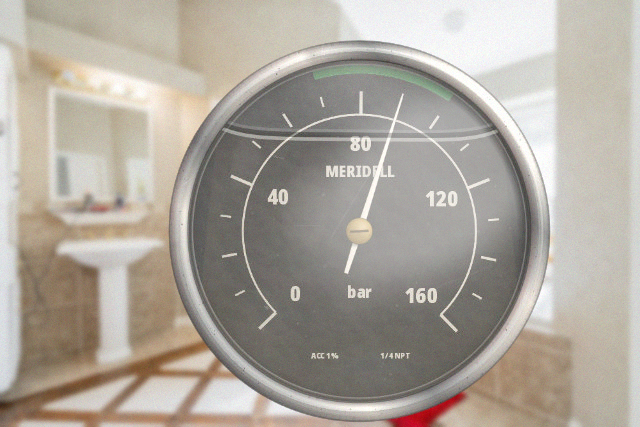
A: 90 bar
